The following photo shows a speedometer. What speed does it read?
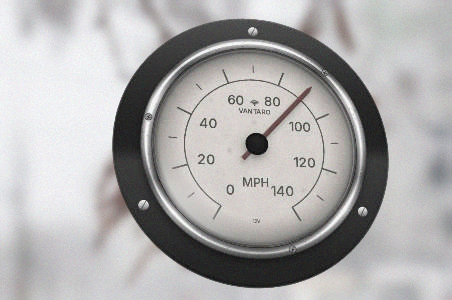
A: 90 mph
